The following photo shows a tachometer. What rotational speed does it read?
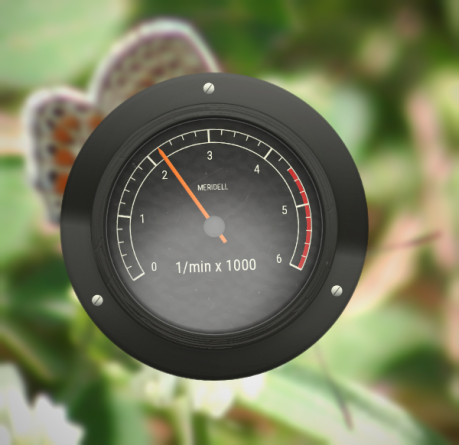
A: 2200 rpm
